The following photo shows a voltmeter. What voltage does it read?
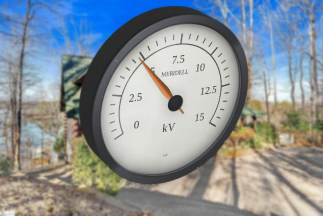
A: 4.75 kV
